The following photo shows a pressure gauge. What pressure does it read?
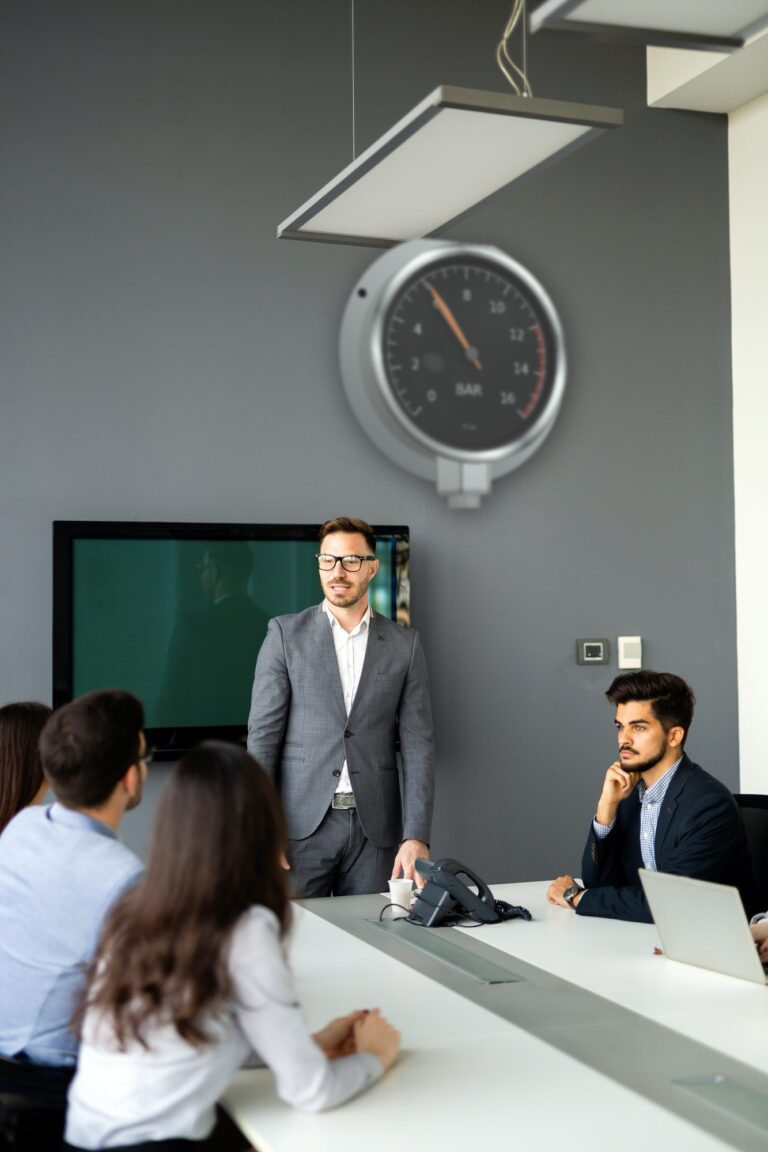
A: 6 bar
